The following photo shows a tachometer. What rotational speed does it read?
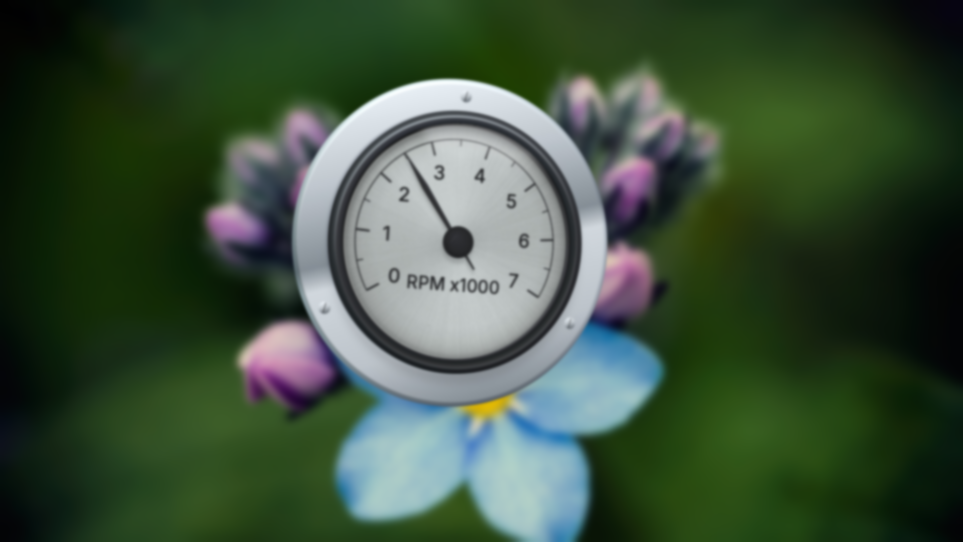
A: 2500 rpm
